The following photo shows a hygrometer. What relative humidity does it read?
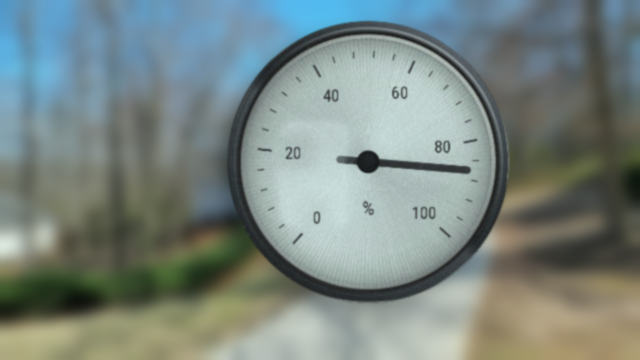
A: 86 %
